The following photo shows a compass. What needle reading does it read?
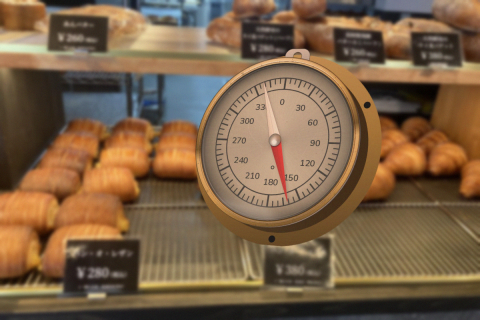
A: 160 °
